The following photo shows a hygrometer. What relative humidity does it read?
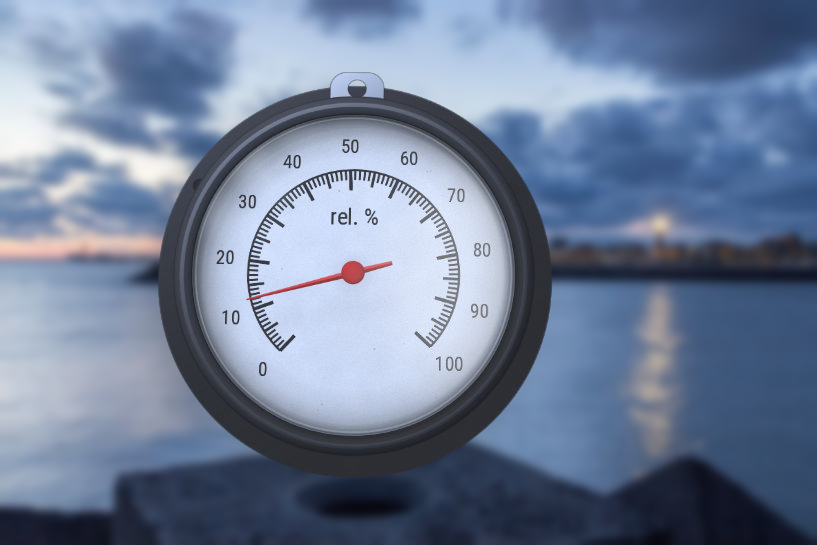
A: 12 %
